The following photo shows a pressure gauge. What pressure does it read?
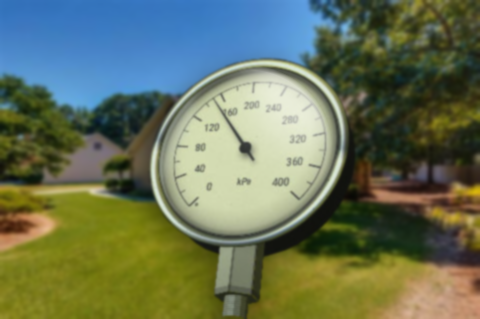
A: 150 kPa
